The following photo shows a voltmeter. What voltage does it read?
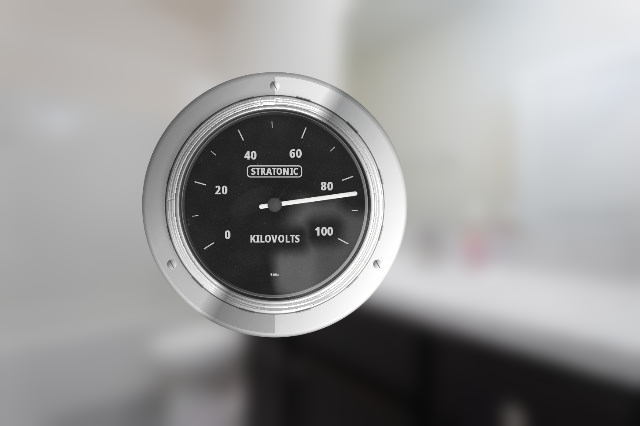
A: 85 kV
